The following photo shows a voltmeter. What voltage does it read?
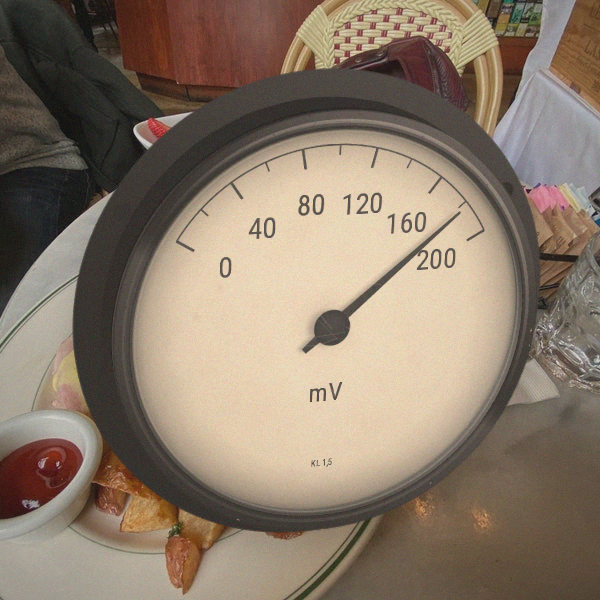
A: 180 mV
